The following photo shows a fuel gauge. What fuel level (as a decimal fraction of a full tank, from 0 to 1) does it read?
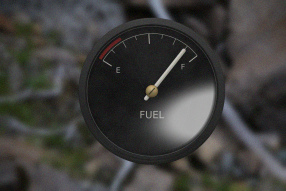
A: 0.875
